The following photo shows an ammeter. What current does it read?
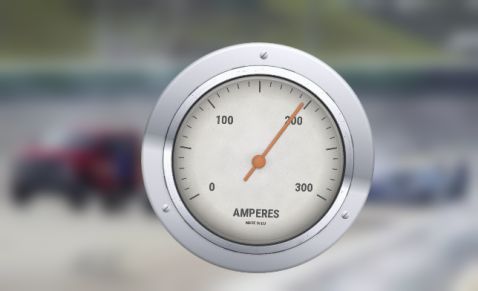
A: 195 A
